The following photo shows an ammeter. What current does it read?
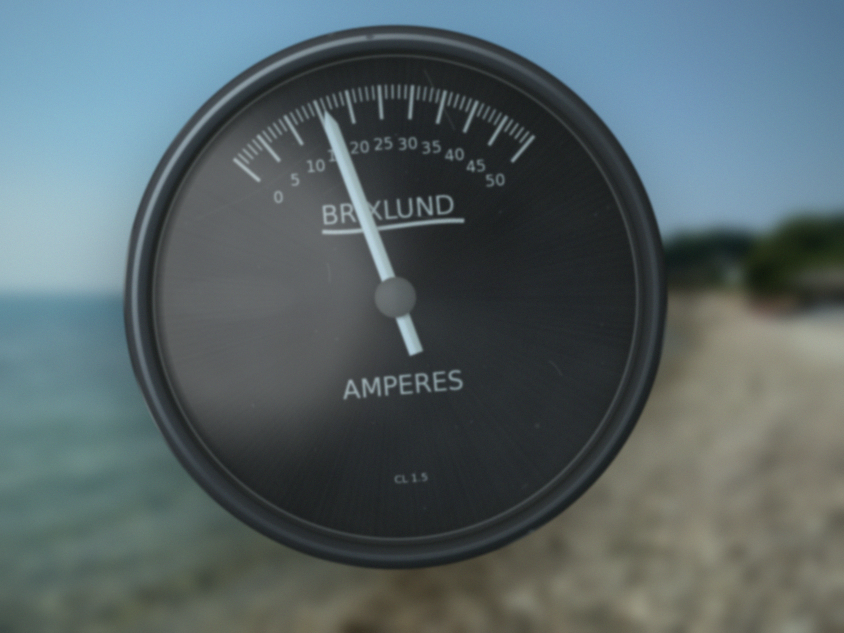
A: 16 A
